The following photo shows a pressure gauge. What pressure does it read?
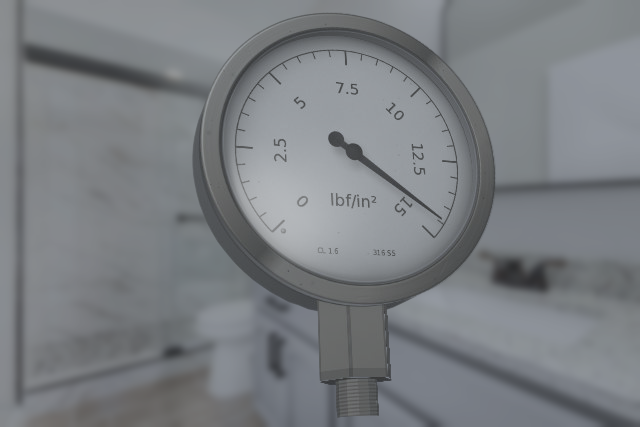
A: 14.5 psi
